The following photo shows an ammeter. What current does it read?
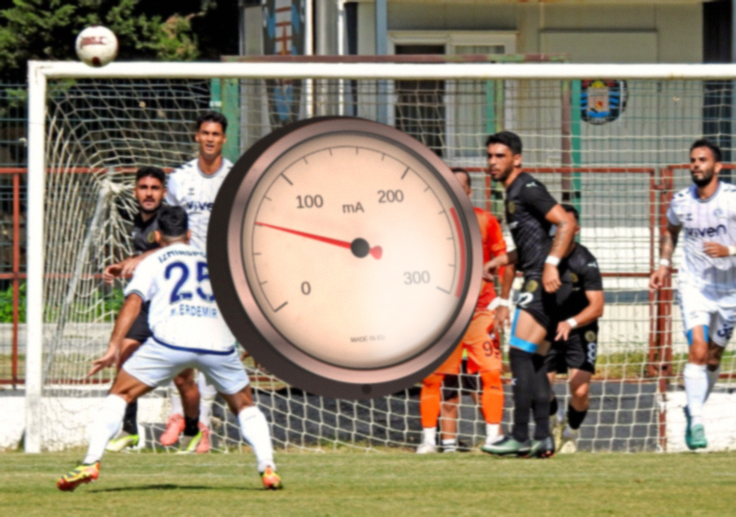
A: 60 mA
